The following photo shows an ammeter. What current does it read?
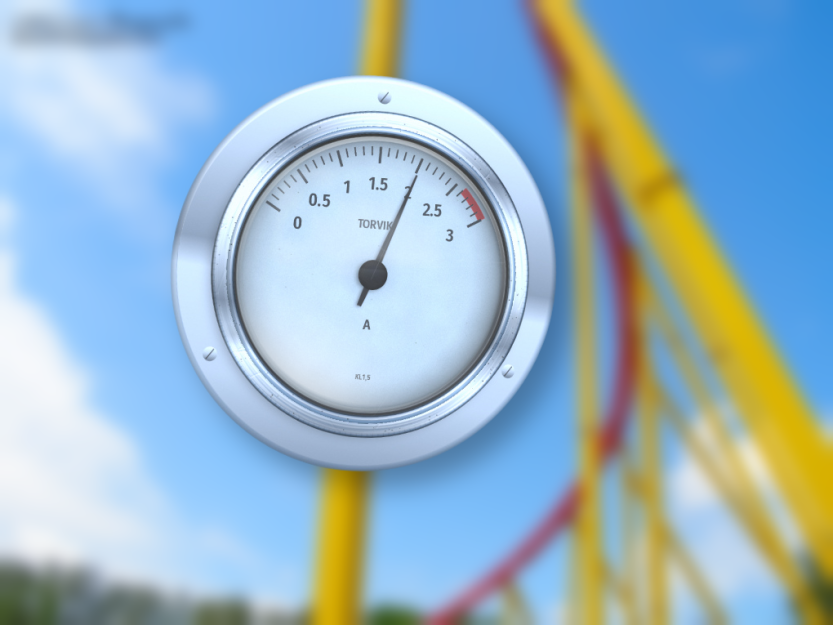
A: 2 A
